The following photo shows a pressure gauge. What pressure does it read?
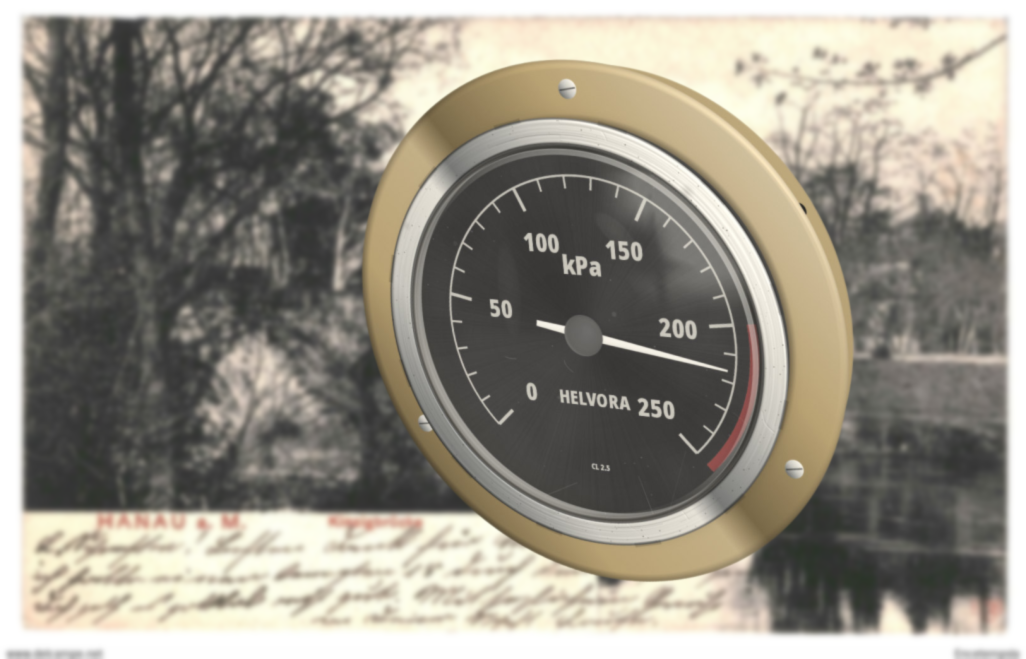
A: 215 kPa
